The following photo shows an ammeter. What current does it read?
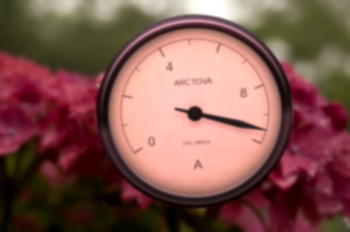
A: 9.5 A
